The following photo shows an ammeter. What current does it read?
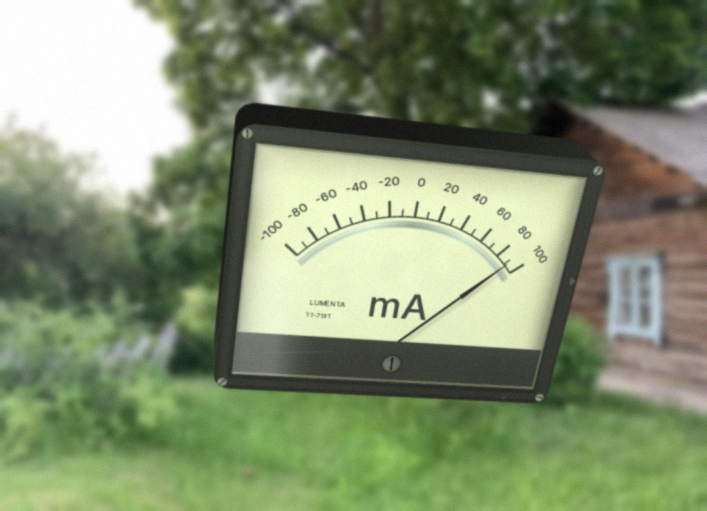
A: 90 mA
